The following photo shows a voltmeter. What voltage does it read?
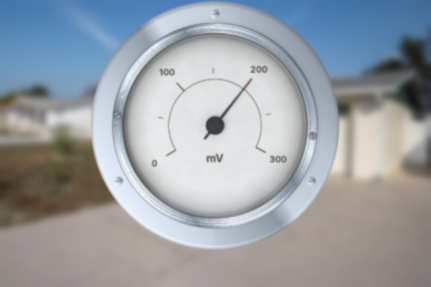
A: 200 mV
